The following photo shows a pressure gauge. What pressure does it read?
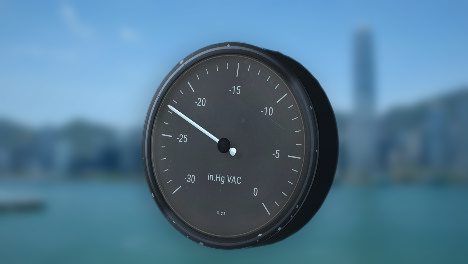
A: -22.5 inHg
